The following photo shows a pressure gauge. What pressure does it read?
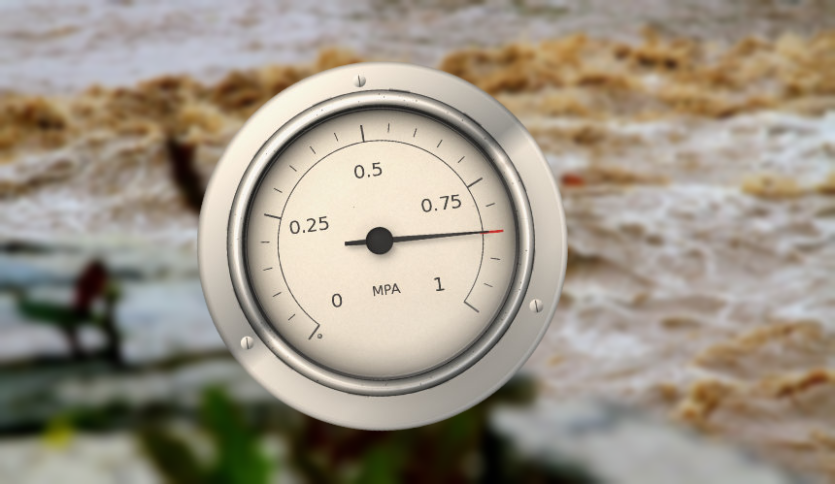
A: 0.85 MPa
